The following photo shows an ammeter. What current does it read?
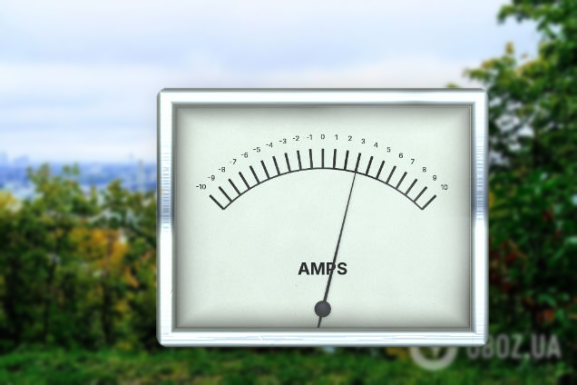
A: 3 A
